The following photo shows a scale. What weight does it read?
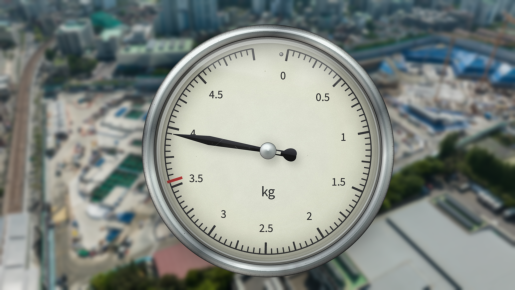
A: 3.95 kg
